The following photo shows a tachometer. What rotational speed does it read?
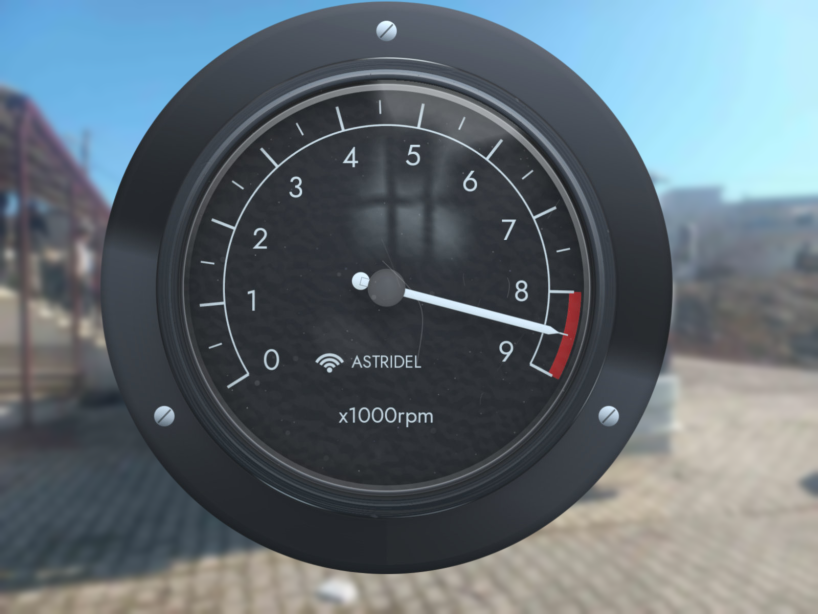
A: 8500 rpm
